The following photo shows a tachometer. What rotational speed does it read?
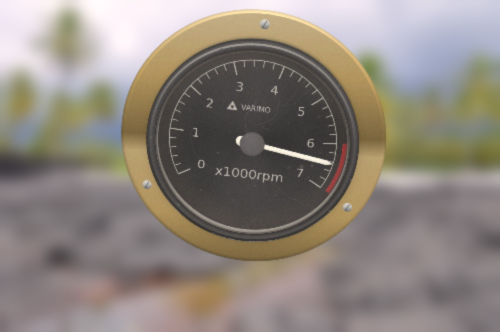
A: 6400 rpm
